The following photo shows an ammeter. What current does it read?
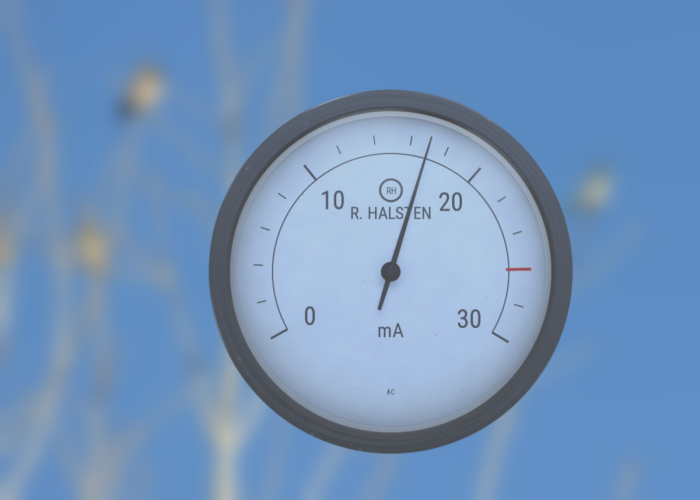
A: 17 mA
